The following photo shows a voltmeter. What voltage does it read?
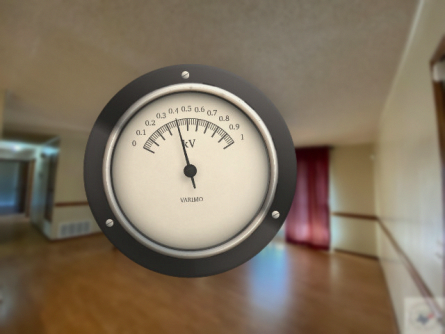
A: 0.4 kV
